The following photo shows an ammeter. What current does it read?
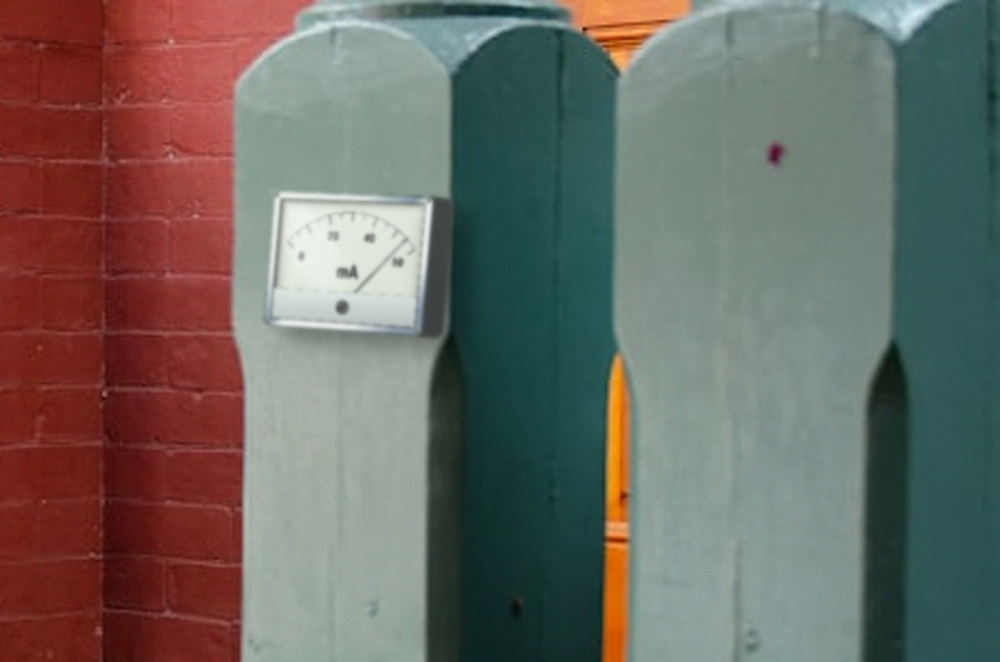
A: 55 mA
